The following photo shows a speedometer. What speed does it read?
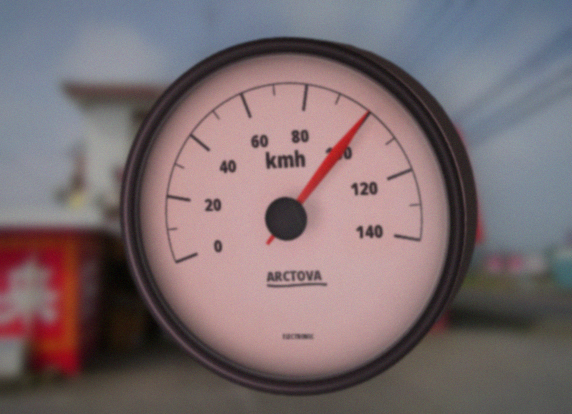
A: 100 km/h
